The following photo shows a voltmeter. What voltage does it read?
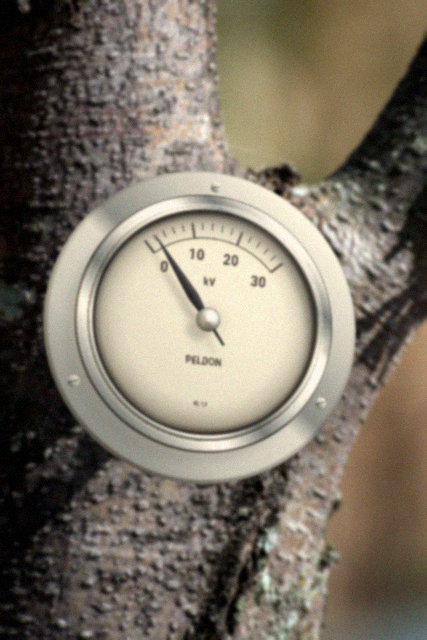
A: 2 kV
